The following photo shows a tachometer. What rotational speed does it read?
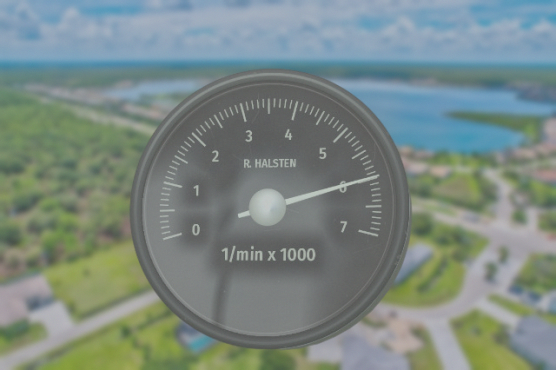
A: 6000 rpm
